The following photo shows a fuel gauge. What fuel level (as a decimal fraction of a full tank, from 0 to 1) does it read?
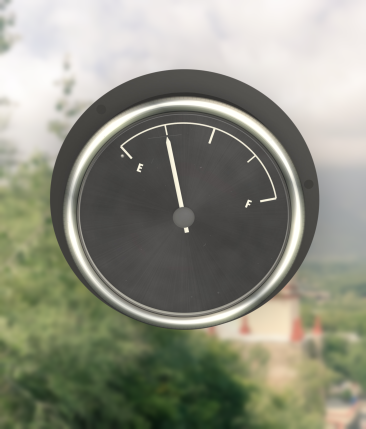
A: 0.25
